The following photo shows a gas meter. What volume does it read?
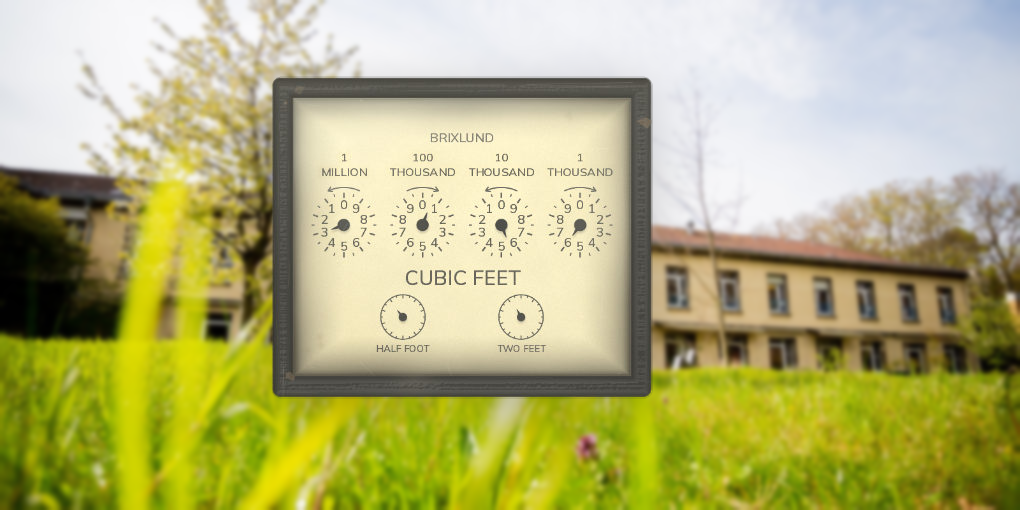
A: 305600 ft³
